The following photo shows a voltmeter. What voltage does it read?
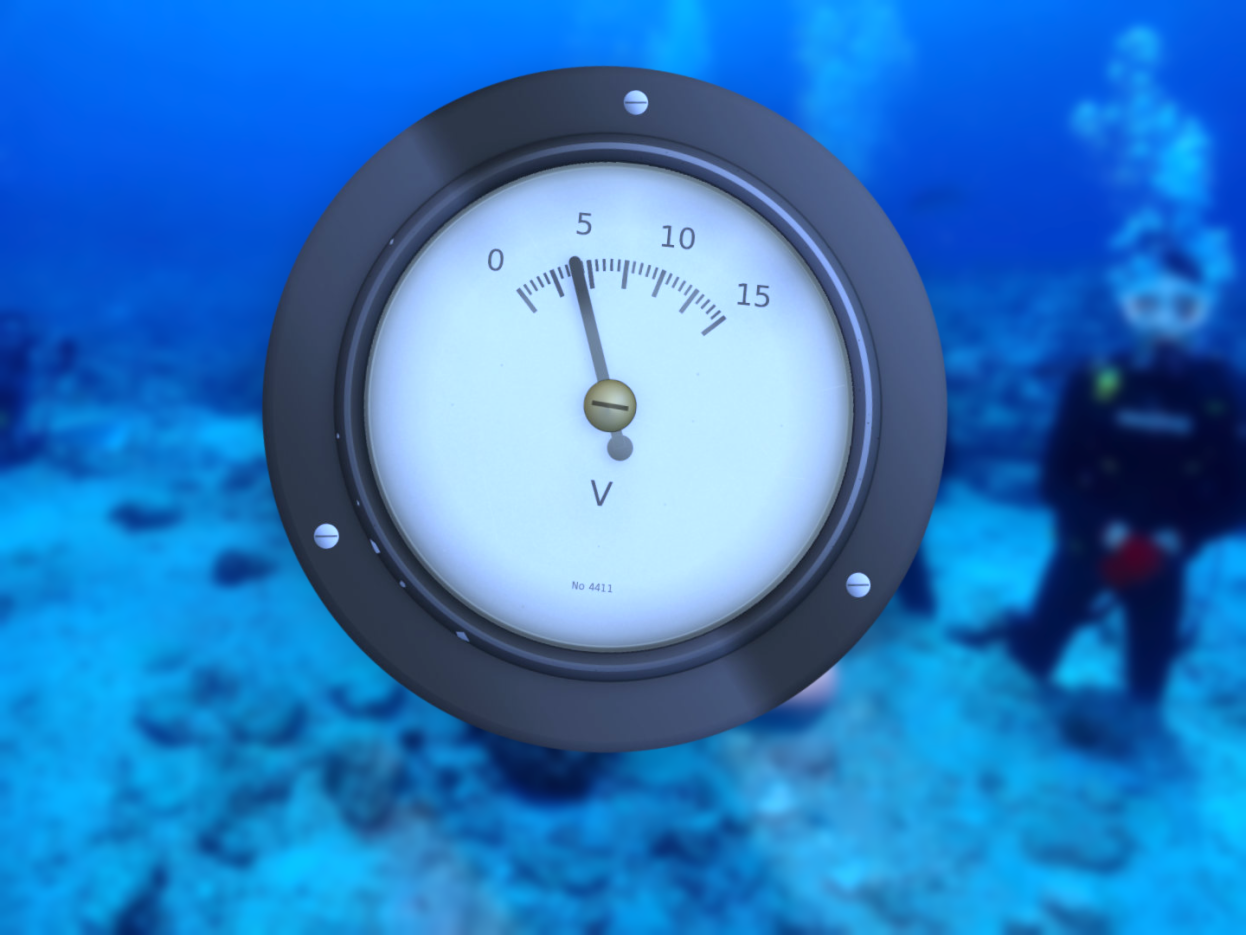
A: 4 V
